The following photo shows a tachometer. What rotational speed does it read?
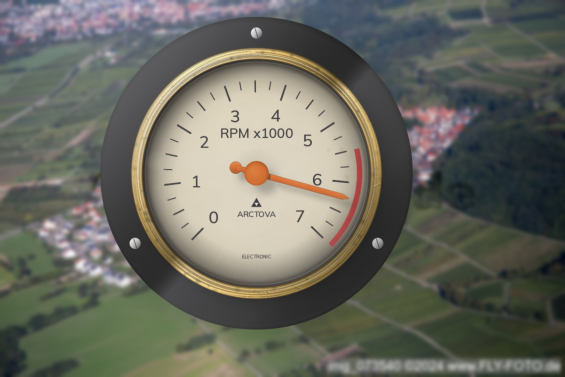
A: 6250 rpm
